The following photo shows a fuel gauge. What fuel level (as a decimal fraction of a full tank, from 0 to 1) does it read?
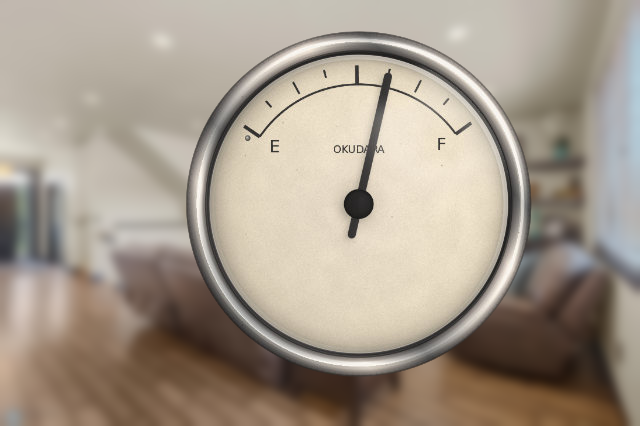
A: 0.625
